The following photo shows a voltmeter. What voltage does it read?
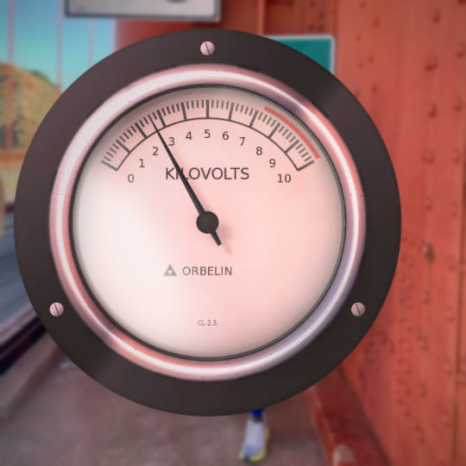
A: 2.6 kV
